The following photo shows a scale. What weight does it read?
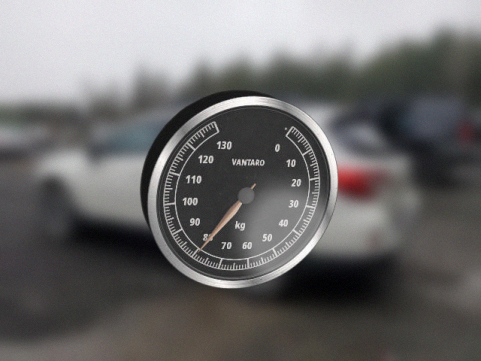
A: 80 kg
